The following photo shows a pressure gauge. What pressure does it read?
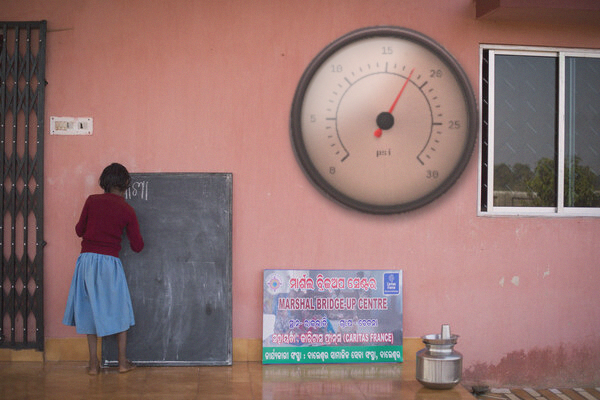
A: 18 psi
